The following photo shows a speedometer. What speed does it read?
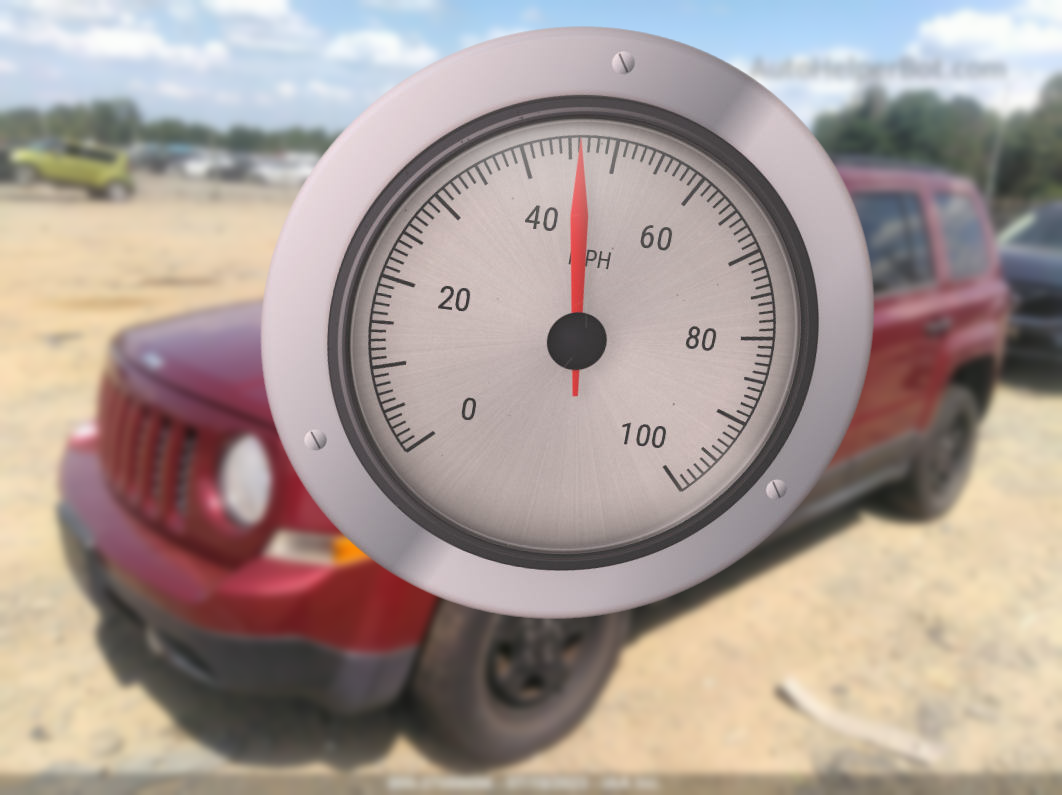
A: 46 mph
